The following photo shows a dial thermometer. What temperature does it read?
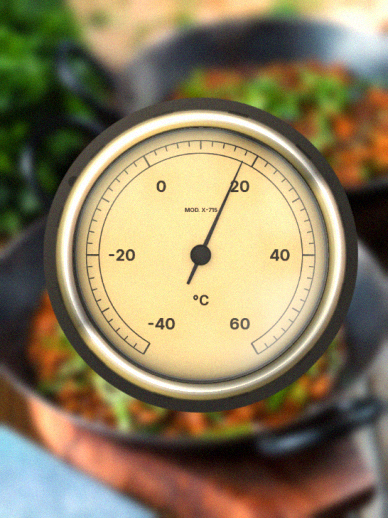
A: 18 °C
